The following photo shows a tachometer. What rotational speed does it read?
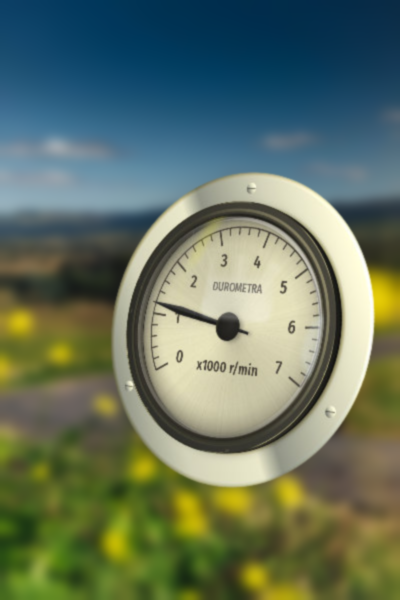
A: 1200 rpm
